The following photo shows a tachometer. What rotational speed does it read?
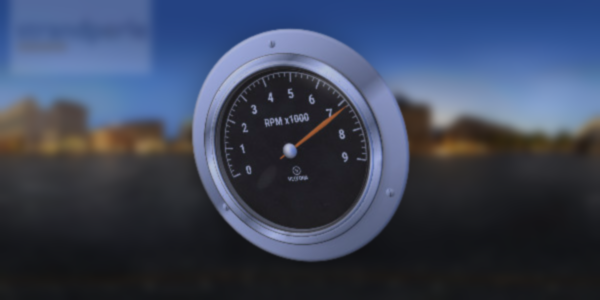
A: 7200 rpm
